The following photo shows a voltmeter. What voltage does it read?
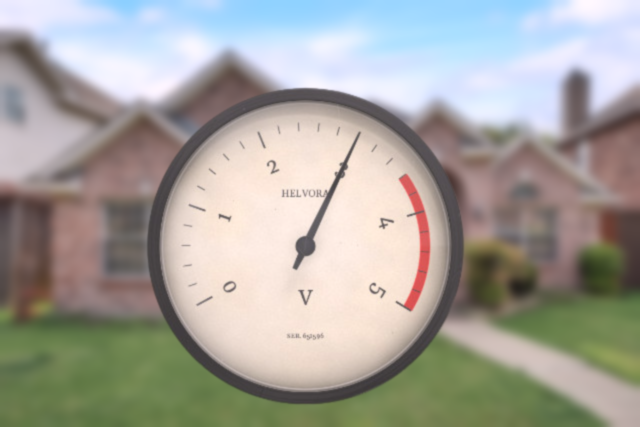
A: 3 V
